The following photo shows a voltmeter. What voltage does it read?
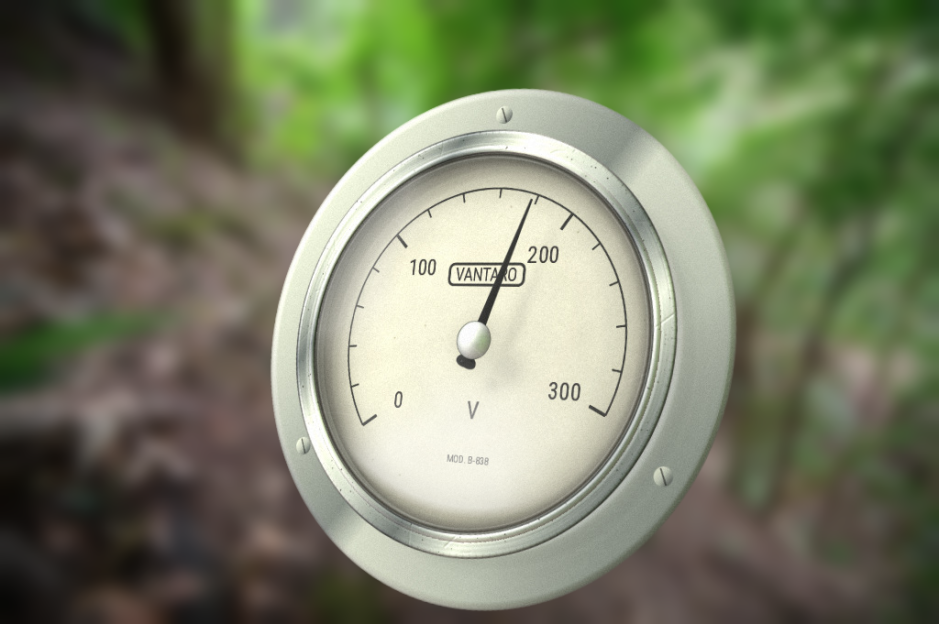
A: 180 V
